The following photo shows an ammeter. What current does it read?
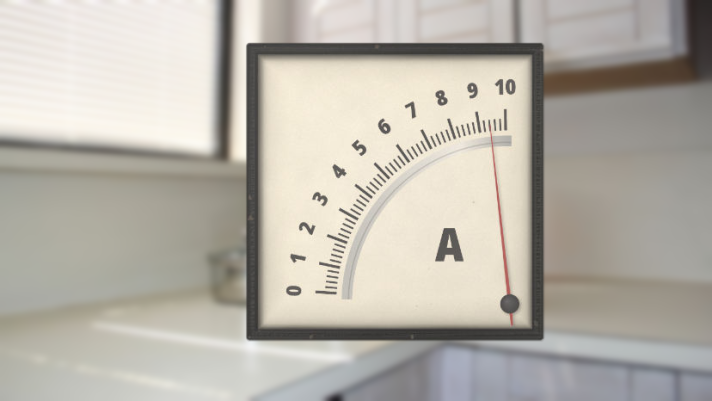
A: 9.4 A
